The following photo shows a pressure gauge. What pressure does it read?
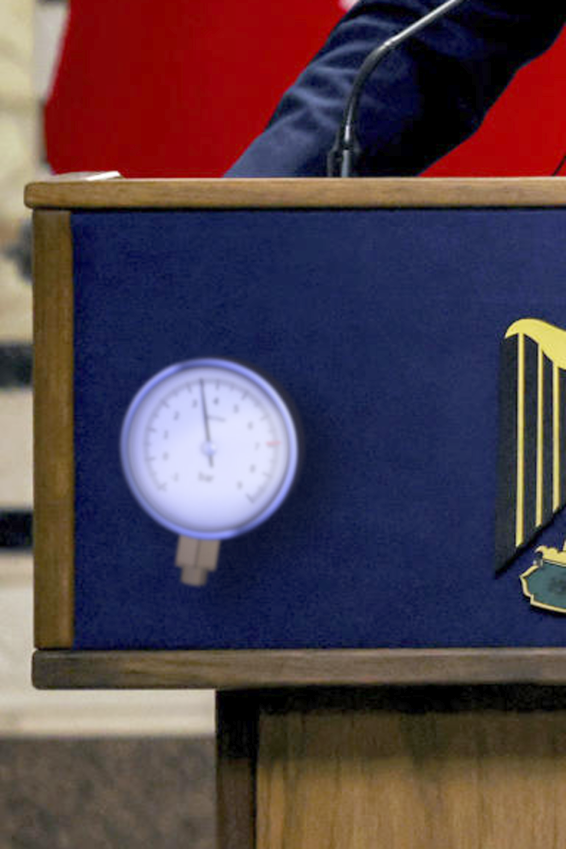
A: 3.5 bar
